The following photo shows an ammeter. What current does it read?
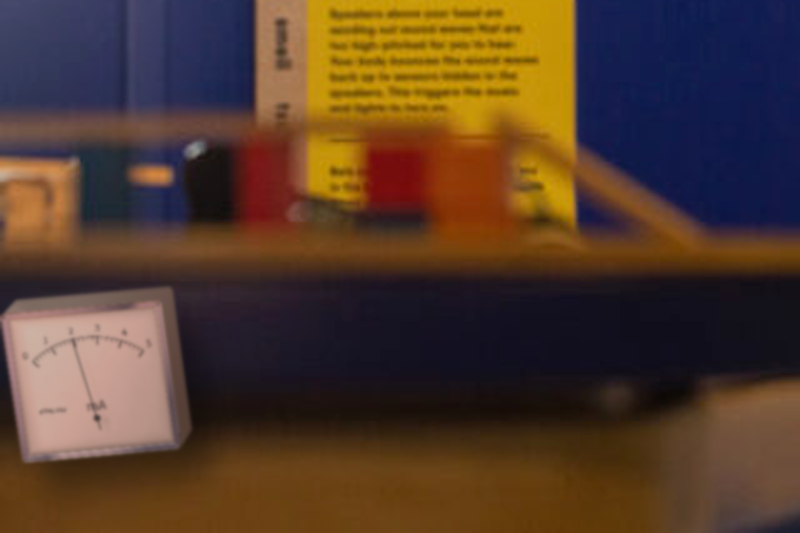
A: 2 mA
